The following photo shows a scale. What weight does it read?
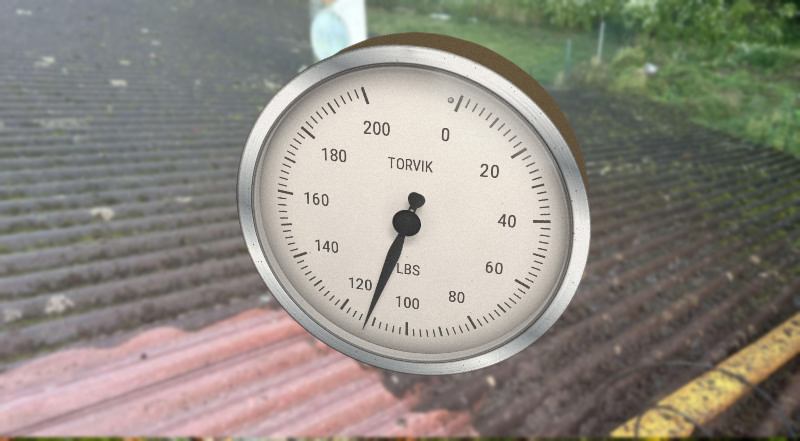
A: 112 lb
